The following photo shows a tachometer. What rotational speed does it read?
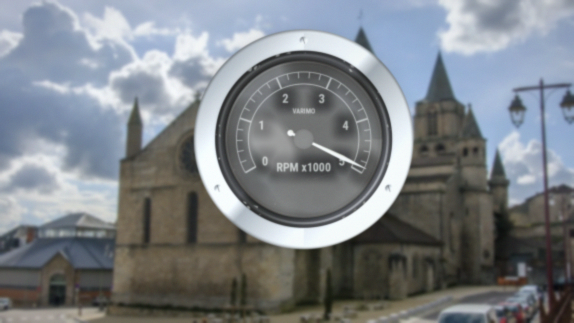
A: 4900 rpm
